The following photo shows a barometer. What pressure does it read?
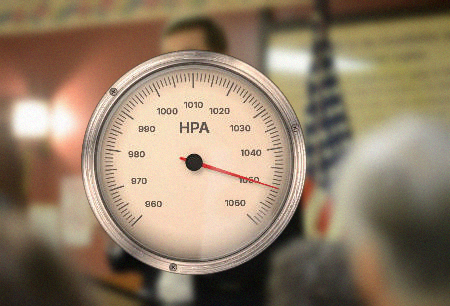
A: 1050 hPa
